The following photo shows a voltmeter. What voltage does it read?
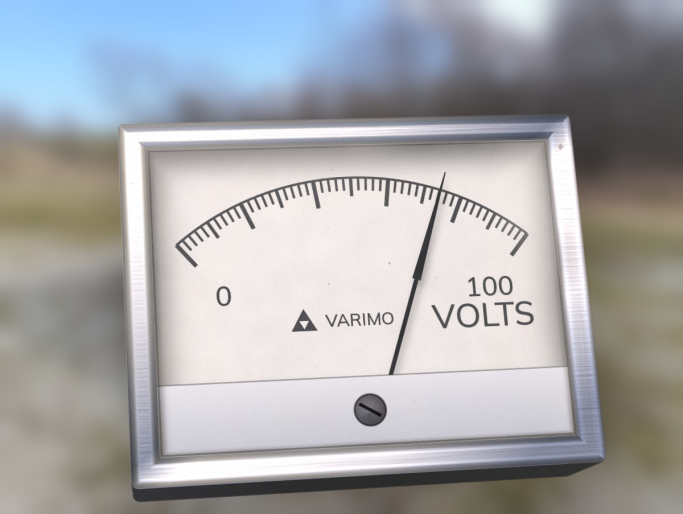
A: 74 V
